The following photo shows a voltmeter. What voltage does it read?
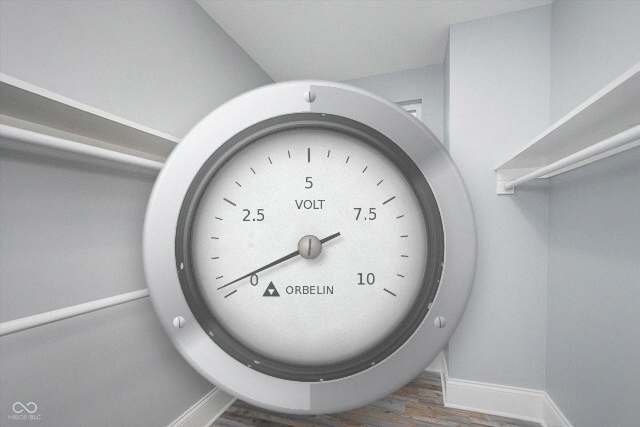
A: 0.25 V
